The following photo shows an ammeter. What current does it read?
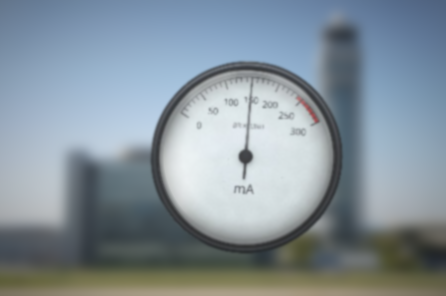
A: 150 mA
